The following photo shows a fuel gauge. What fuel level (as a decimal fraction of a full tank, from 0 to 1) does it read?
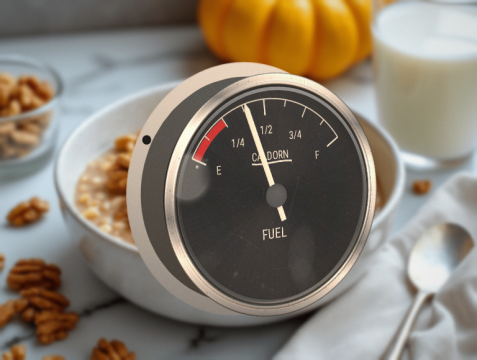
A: 0.375
